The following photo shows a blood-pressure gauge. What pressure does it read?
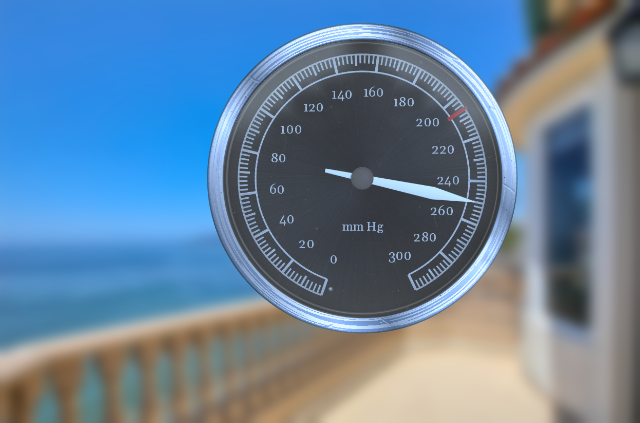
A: 250 mmHg
